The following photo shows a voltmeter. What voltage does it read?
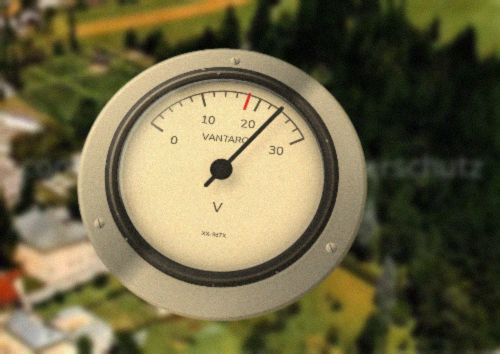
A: 24 V
